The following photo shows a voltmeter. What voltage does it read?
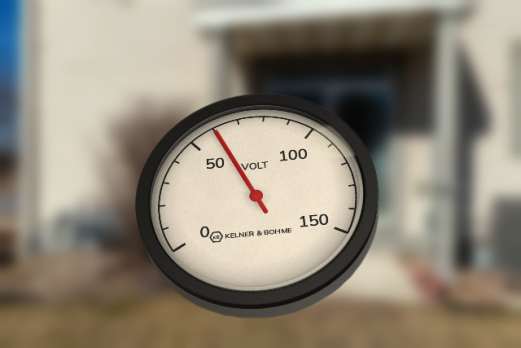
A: 60 V
